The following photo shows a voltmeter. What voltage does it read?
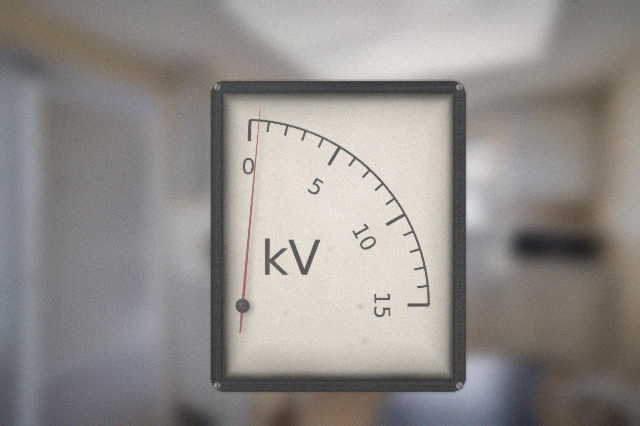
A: 0.5 kV
